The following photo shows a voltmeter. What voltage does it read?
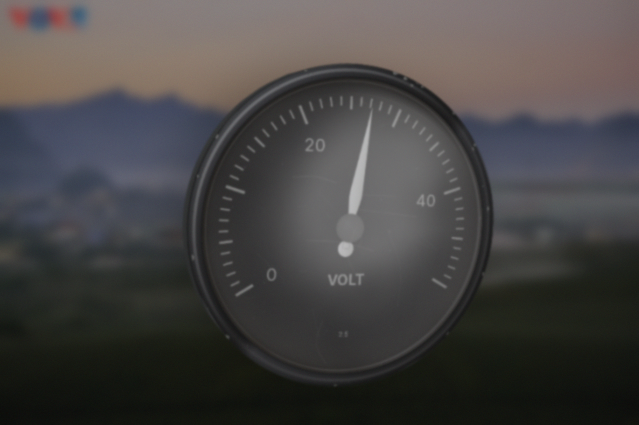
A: 27 V
